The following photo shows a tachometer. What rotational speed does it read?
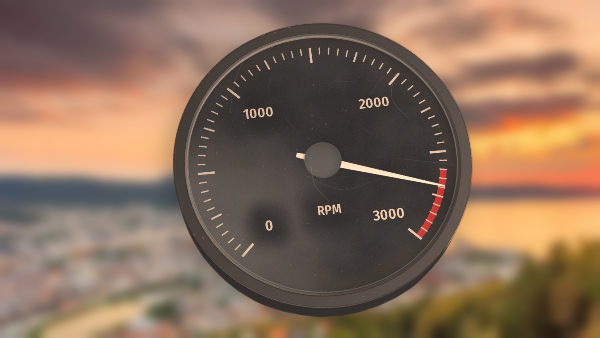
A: 2700 rpm
